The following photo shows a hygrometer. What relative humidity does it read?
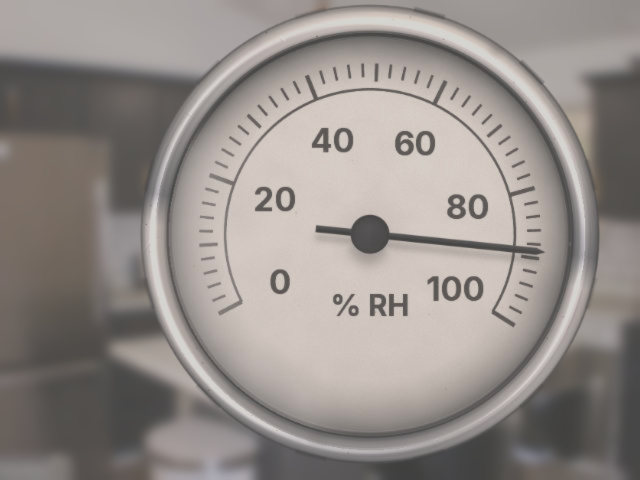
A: 89 %
